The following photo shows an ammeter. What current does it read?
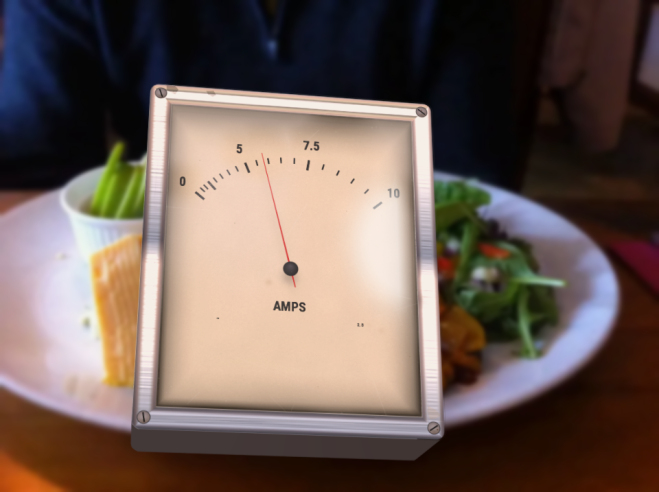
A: 5.75 A
